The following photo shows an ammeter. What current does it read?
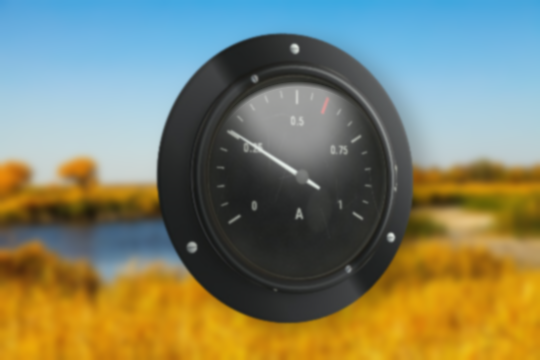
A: 0.25 A
